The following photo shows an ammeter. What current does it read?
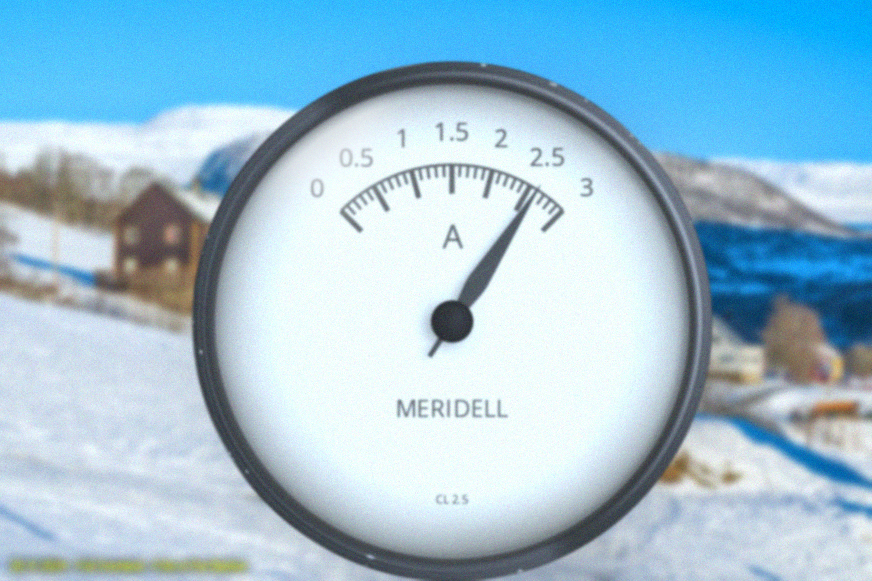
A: 2.6 A
